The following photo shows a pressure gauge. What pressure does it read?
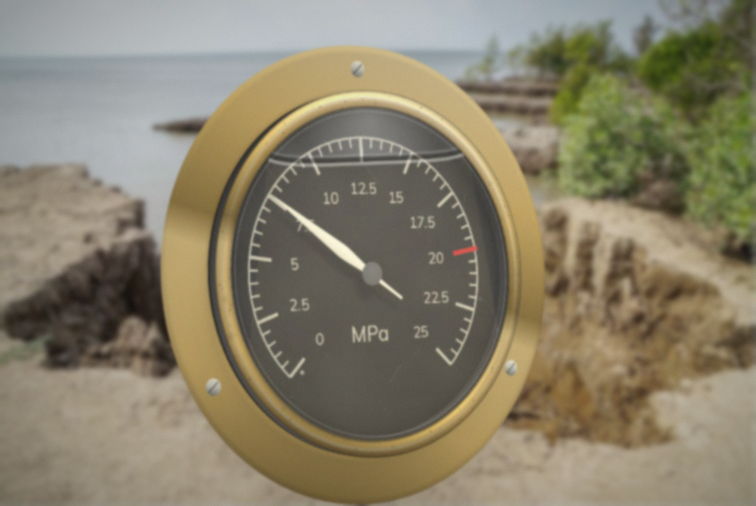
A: 7.5 MPa
